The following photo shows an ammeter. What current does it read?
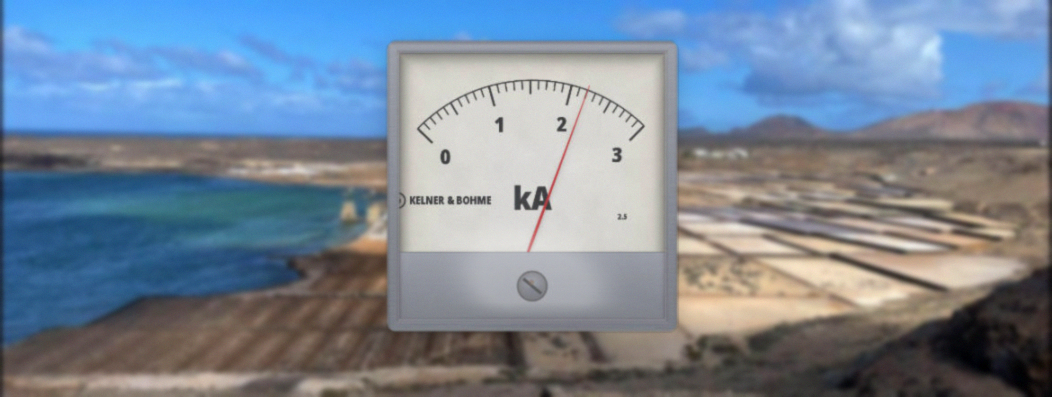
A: 2.2 kA
